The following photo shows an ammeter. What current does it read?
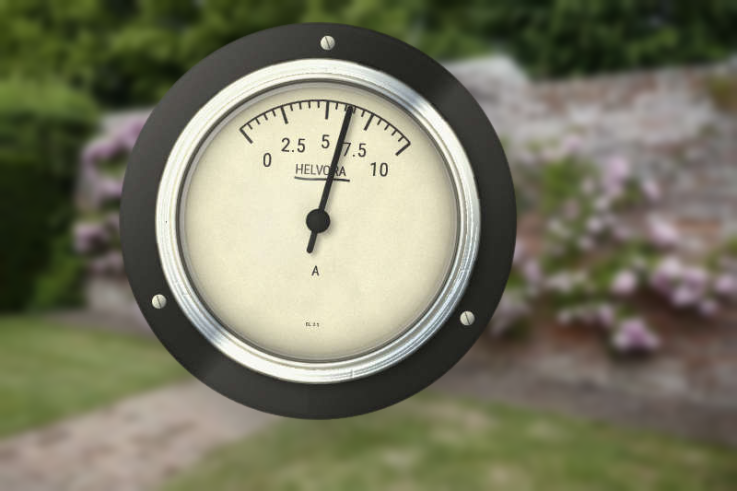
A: 6.25 A
